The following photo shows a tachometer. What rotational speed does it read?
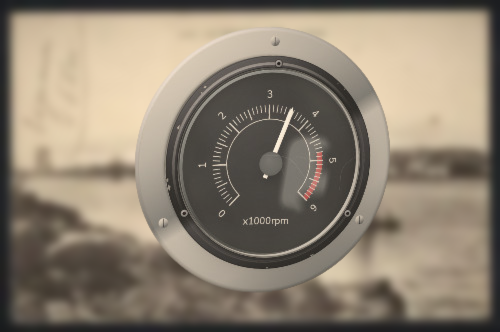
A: 3500 rpm
